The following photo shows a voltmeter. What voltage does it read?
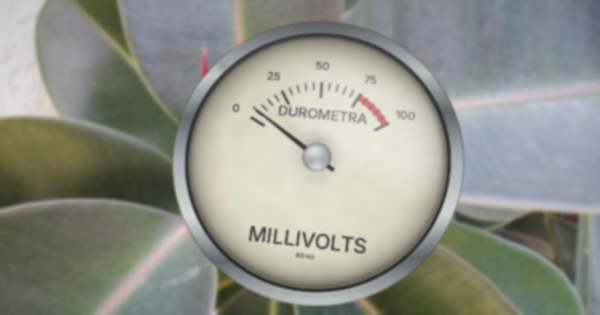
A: 5 mV
